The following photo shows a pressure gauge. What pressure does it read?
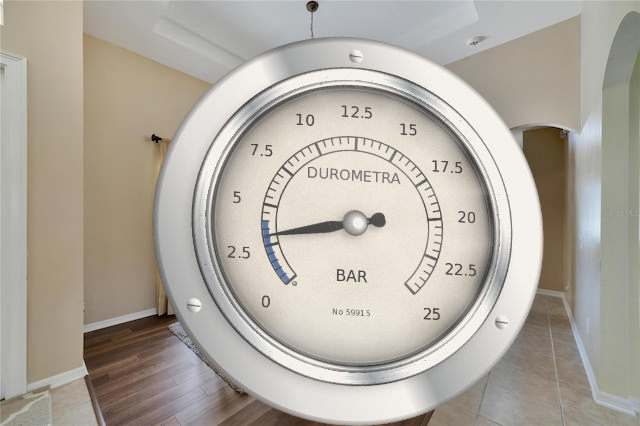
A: 3 bar
